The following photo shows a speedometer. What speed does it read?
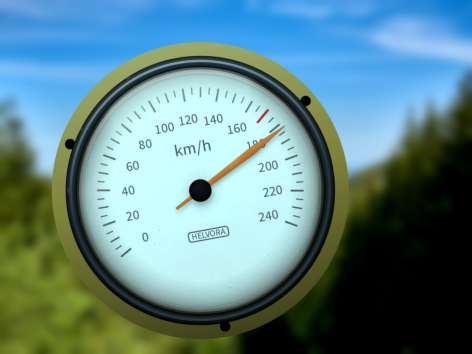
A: 182.5 km/h
